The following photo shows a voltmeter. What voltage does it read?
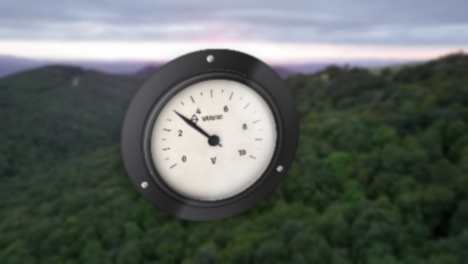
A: 3 V
